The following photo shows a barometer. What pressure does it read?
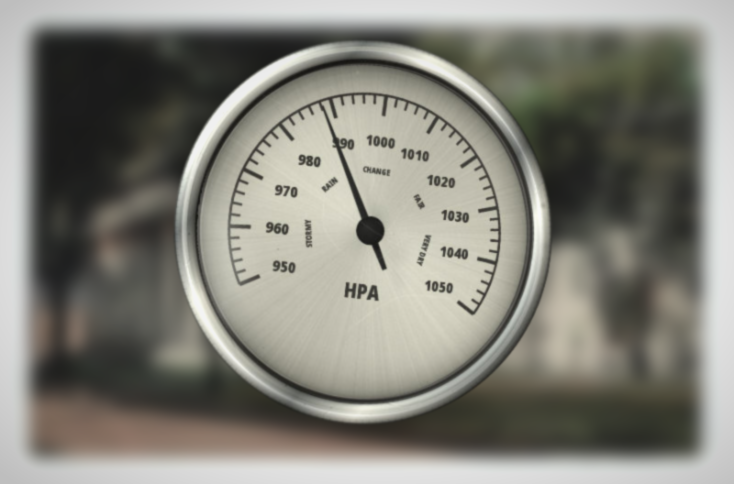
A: 988 hPa
